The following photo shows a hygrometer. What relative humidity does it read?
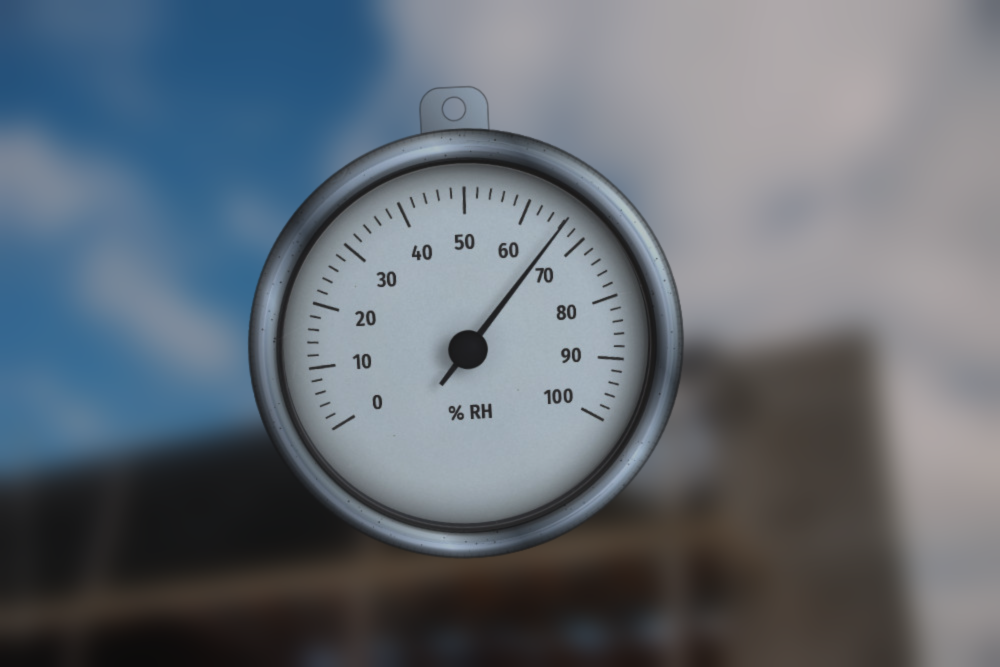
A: 66 %
